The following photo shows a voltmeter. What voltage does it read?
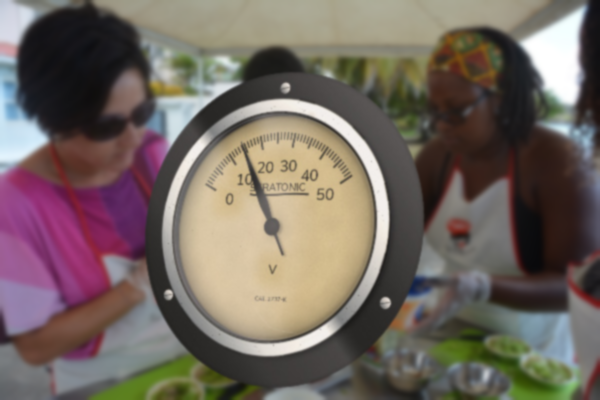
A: 15 V
